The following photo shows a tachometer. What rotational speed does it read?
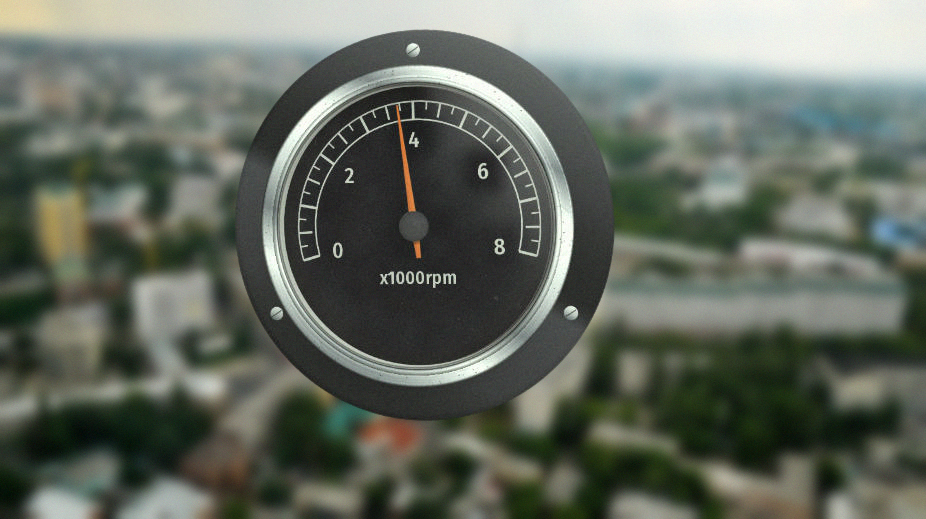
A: 3750 rpm
